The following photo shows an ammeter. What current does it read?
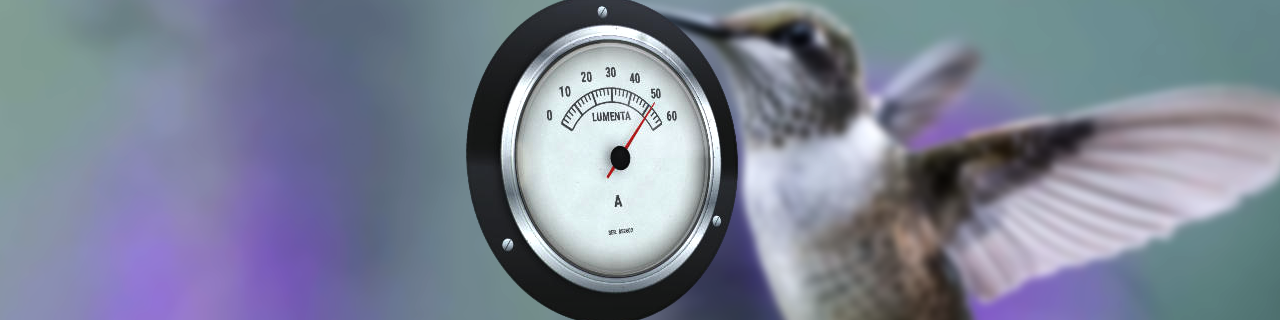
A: 50 A
